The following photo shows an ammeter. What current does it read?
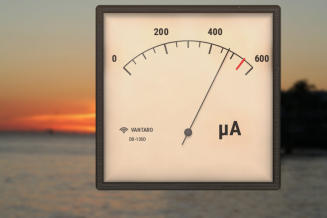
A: 475 µA
